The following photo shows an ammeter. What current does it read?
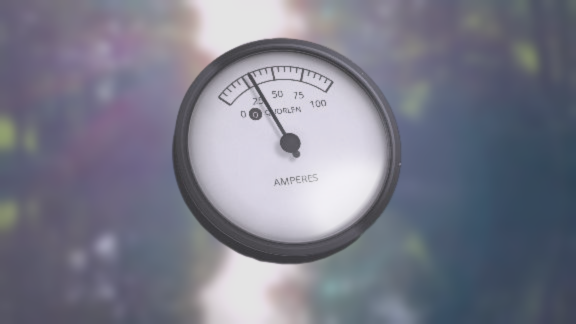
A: 30 A
